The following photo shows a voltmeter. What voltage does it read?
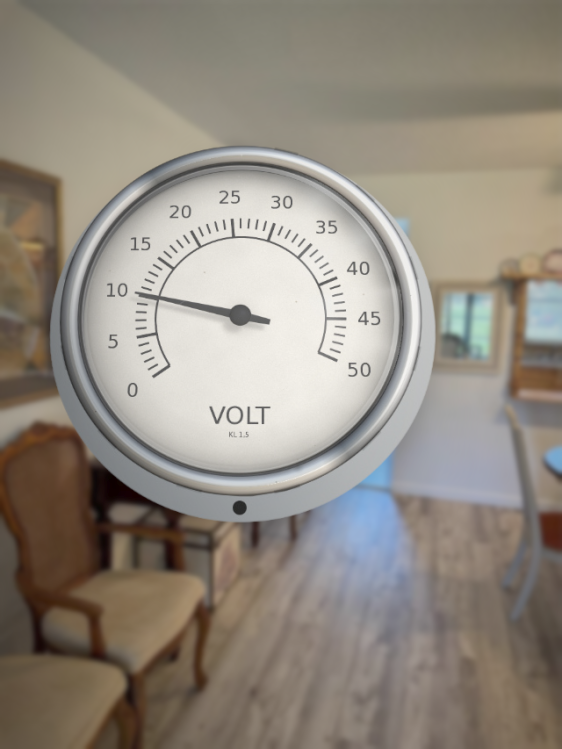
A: 10 V
